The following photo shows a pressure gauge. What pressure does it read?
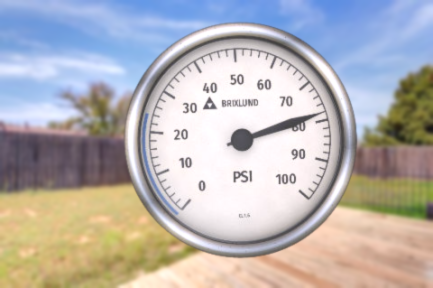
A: 78 psi
